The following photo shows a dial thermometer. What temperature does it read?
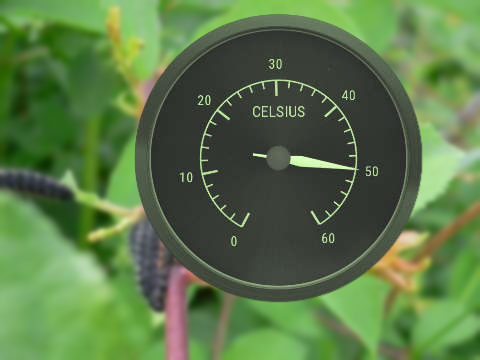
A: 50 °C
